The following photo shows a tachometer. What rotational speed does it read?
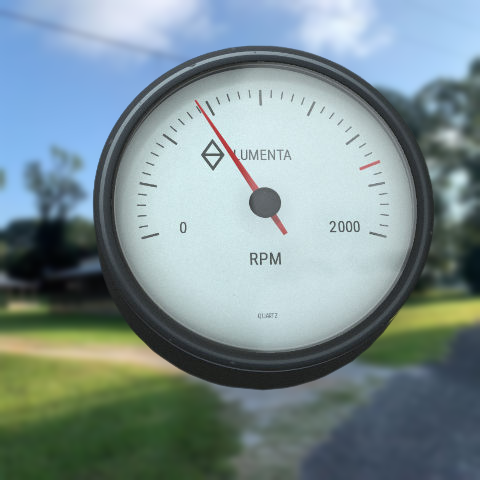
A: 700 rpm
